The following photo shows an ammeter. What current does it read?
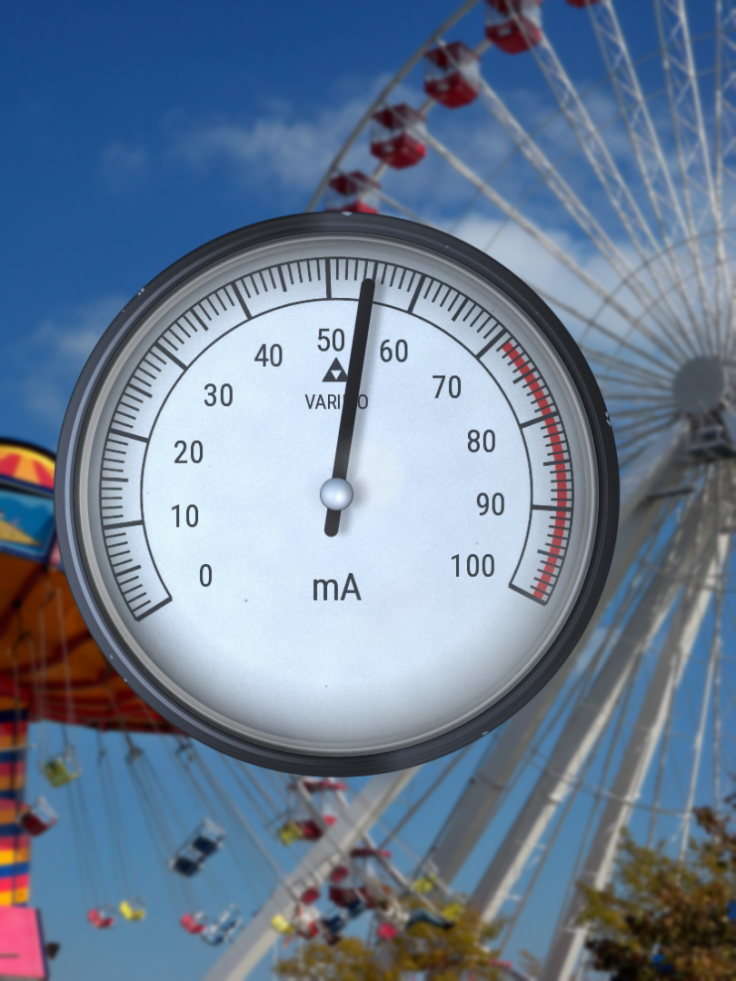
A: 54.5 mA
